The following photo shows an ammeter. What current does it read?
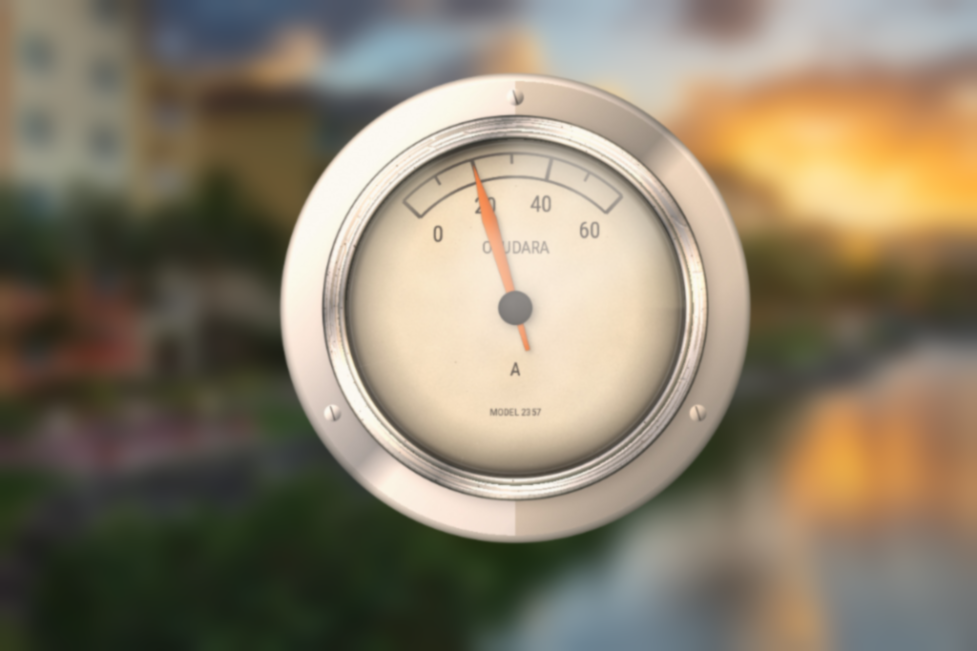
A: 20 A
